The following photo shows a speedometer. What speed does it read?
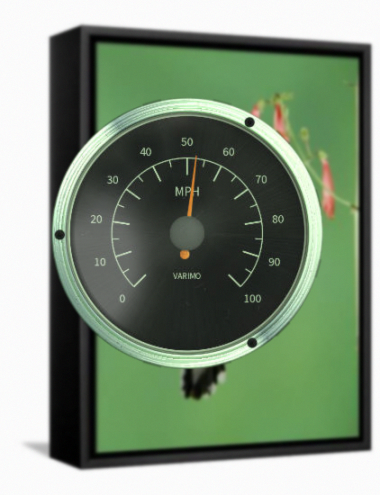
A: 52.5 mph
